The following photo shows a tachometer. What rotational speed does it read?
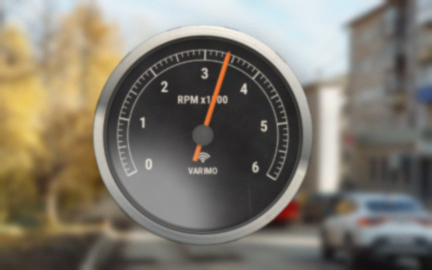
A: 3400 rpm
